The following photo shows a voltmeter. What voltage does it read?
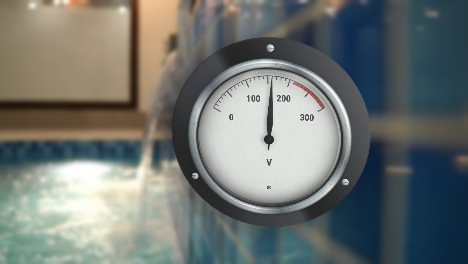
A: 160 V
